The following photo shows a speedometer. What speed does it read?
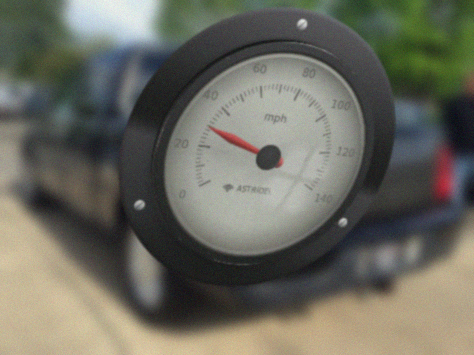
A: 30 mph
